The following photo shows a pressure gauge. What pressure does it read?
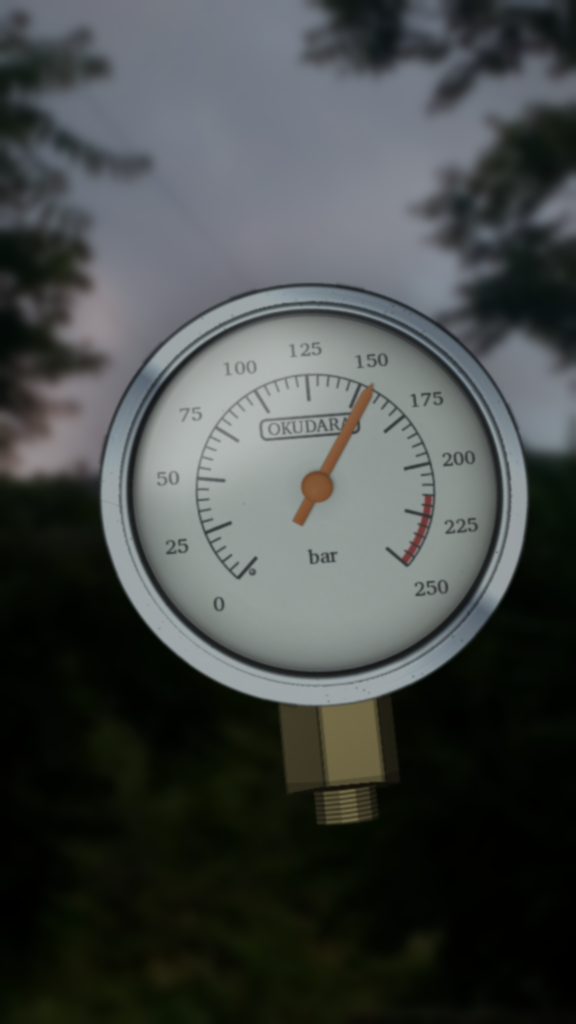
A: 155 bar
